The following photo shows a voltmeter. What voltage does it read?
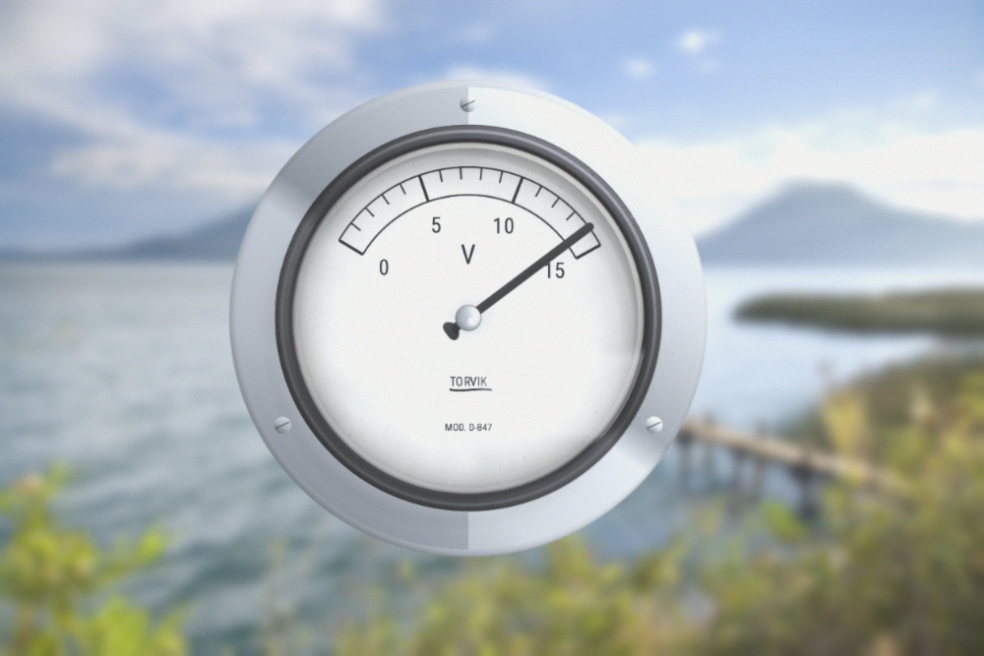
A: 14 V
